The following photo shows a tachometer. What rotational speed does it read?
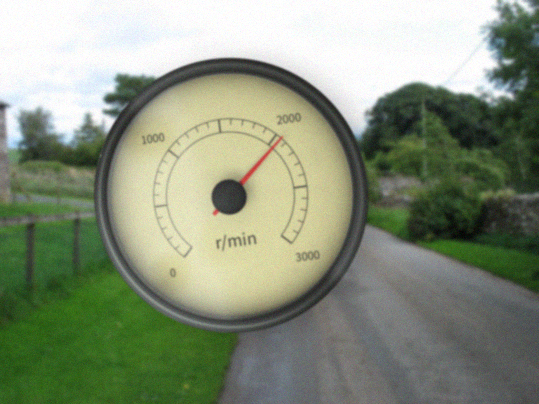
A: 2050 rpm
